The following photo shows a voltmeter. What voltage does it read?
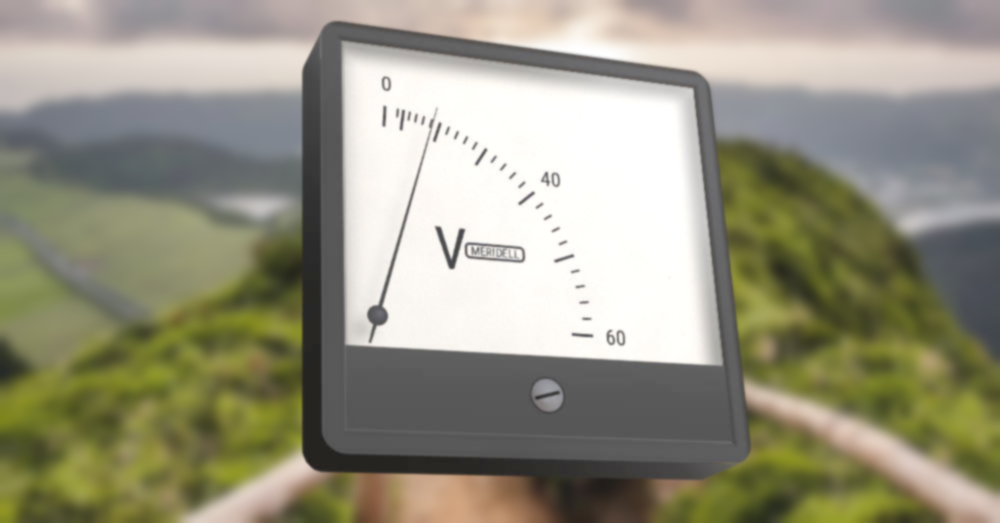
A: 18 V
